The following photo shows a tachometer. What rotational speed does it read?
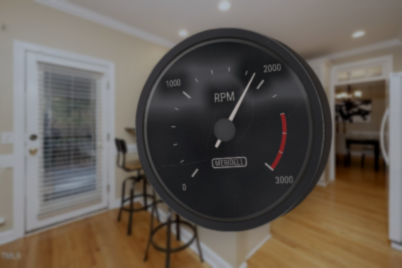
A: 1900 rpm
